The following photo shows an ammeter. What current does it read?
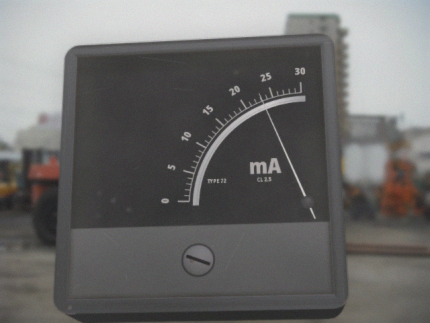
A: 23 mA
